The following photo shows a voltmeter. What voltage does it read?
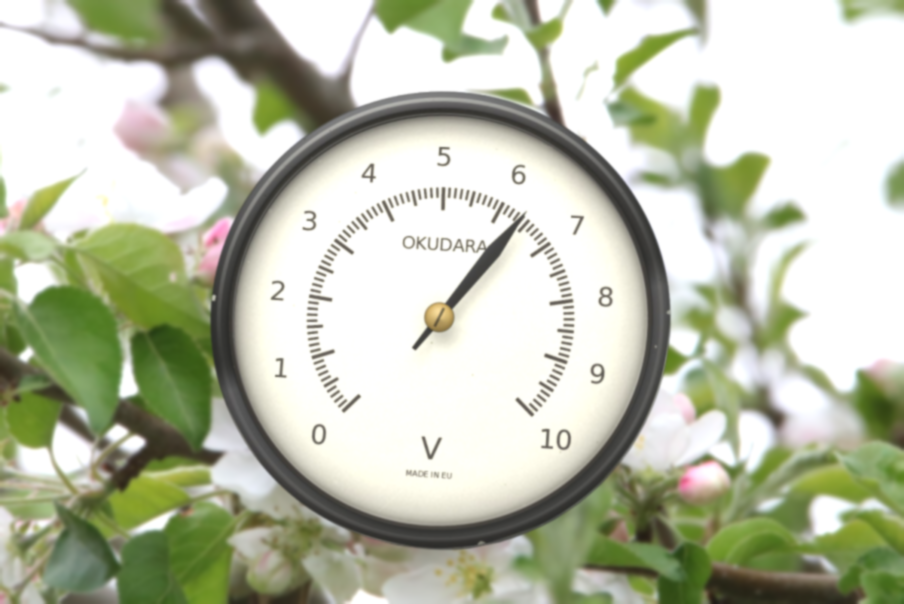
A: 6.4 V
